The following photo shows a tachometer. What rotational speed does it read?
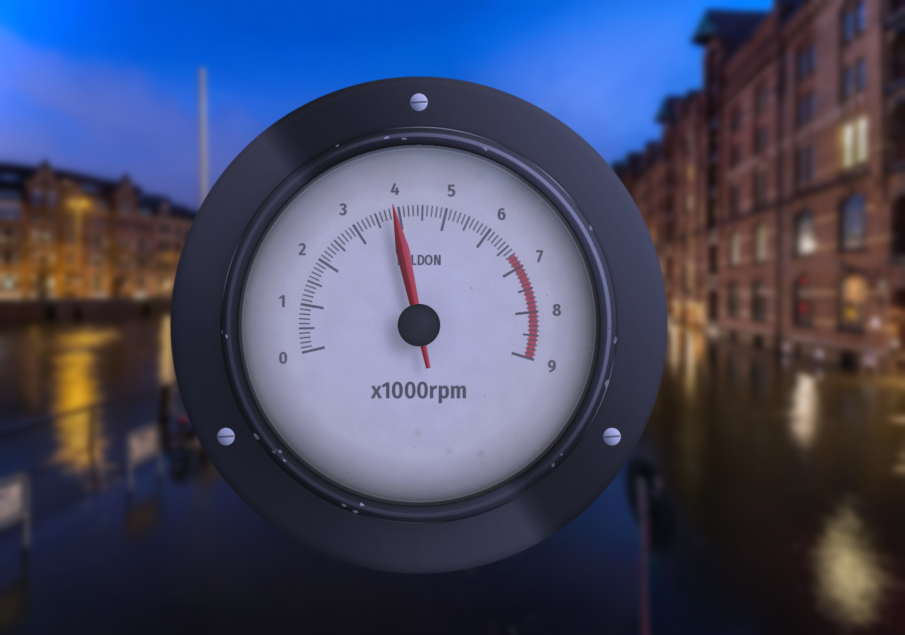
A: 3900 rpm
